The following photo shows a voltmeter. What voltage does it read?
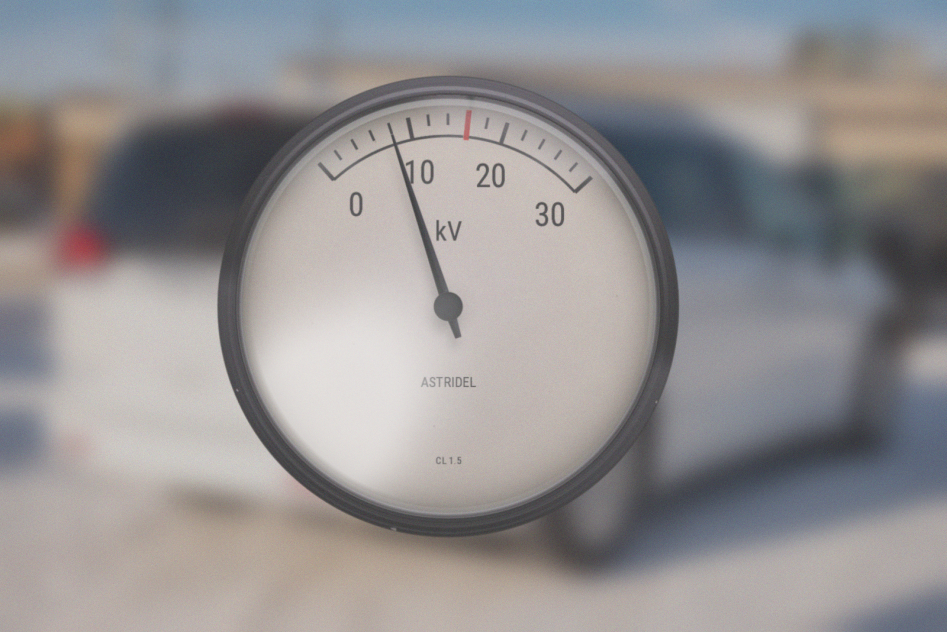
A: 8 kV
